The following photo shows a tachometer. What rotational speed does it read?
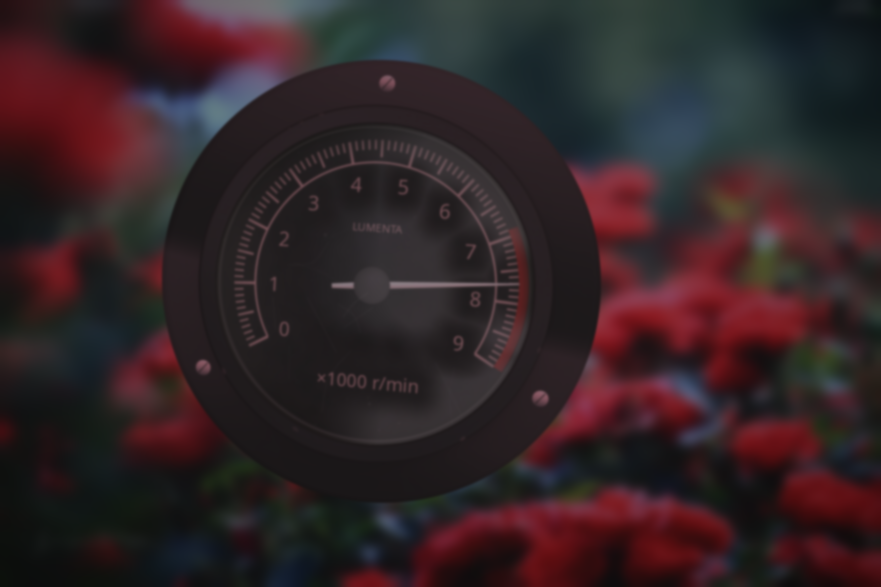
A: 7700 rpm
